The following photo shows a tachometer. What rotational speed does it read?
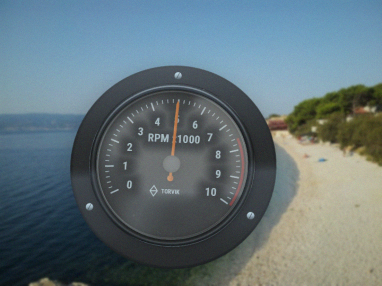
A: 5000 rpm
